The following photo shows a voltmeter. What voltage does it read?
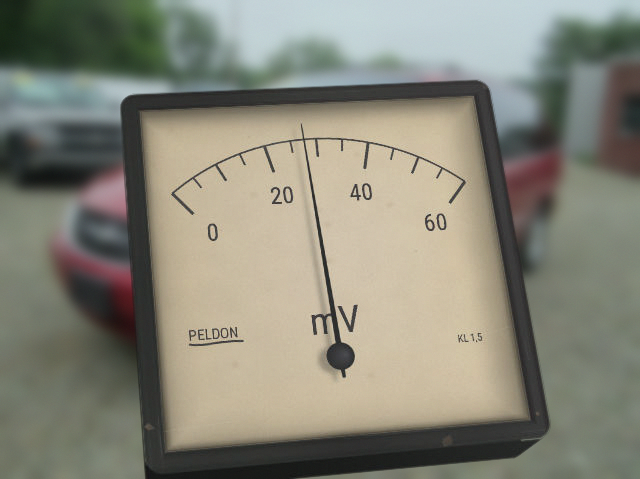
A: 27.5 mV
